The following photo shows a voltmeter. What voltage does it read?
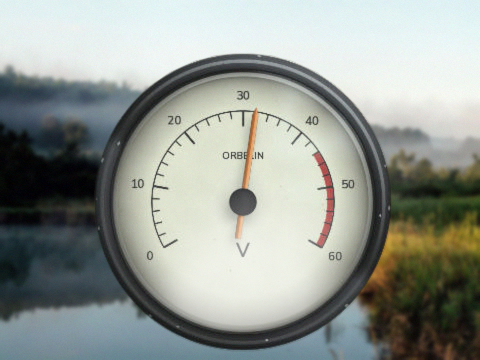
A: 32 V
